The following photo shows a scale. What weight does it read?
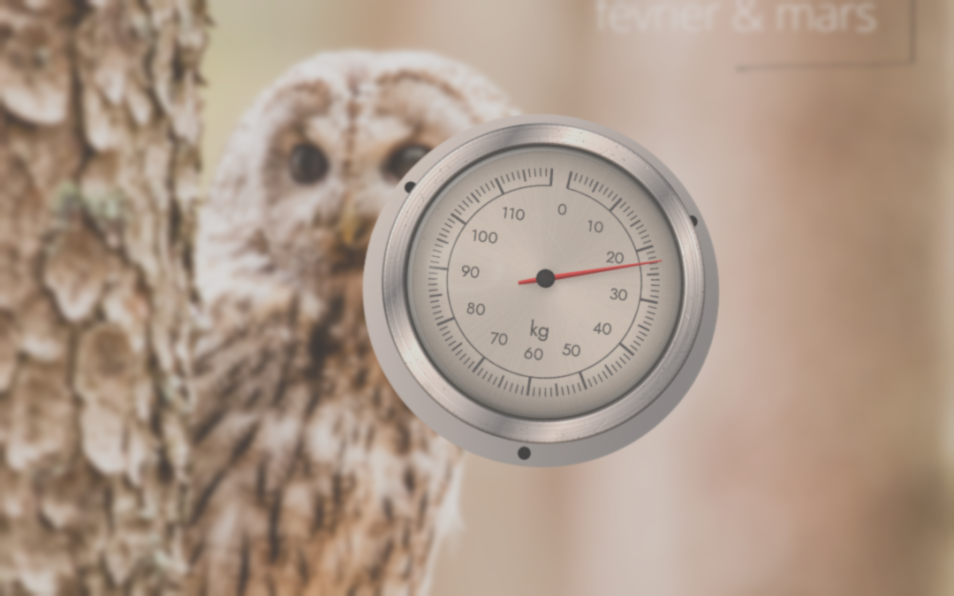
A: 23 kg
